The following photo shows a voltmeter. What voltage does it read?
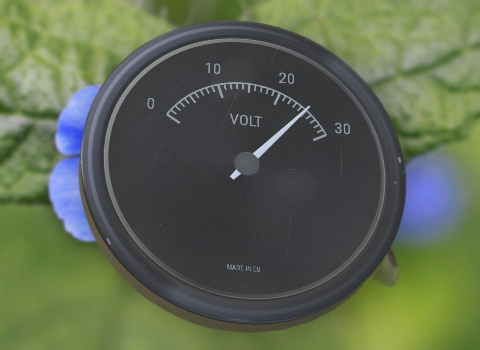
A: 25 V
